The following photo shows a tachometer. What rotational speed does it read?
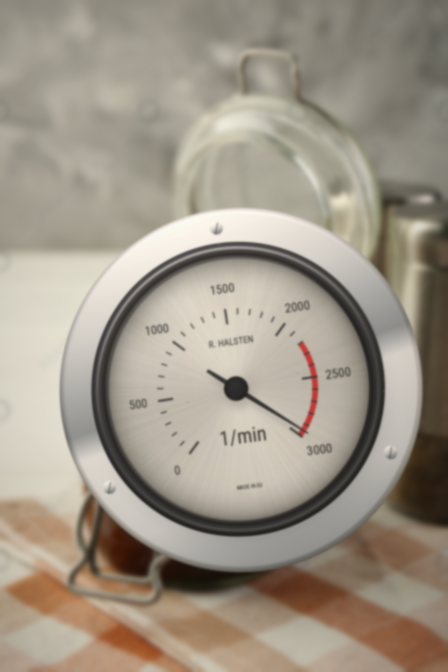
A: 2950 rpm
